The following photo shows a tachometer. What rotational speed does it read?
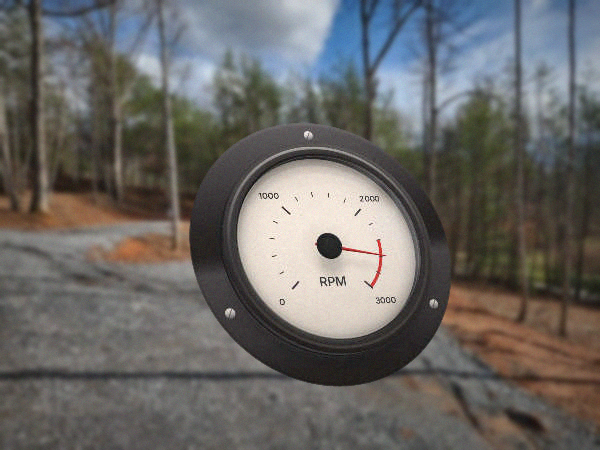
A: 2600 rpm
